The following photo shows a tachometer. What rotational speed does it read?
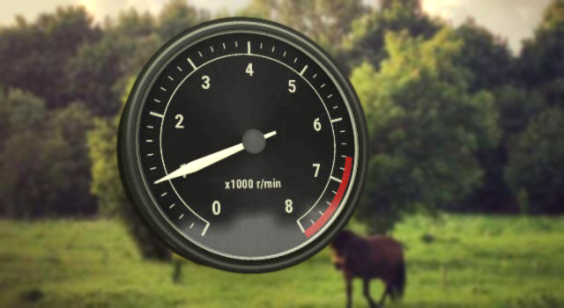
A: 1000 rpm
